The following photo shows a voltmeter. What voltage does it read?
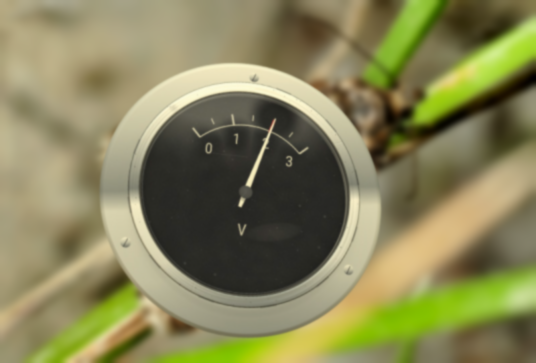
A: 2 V
